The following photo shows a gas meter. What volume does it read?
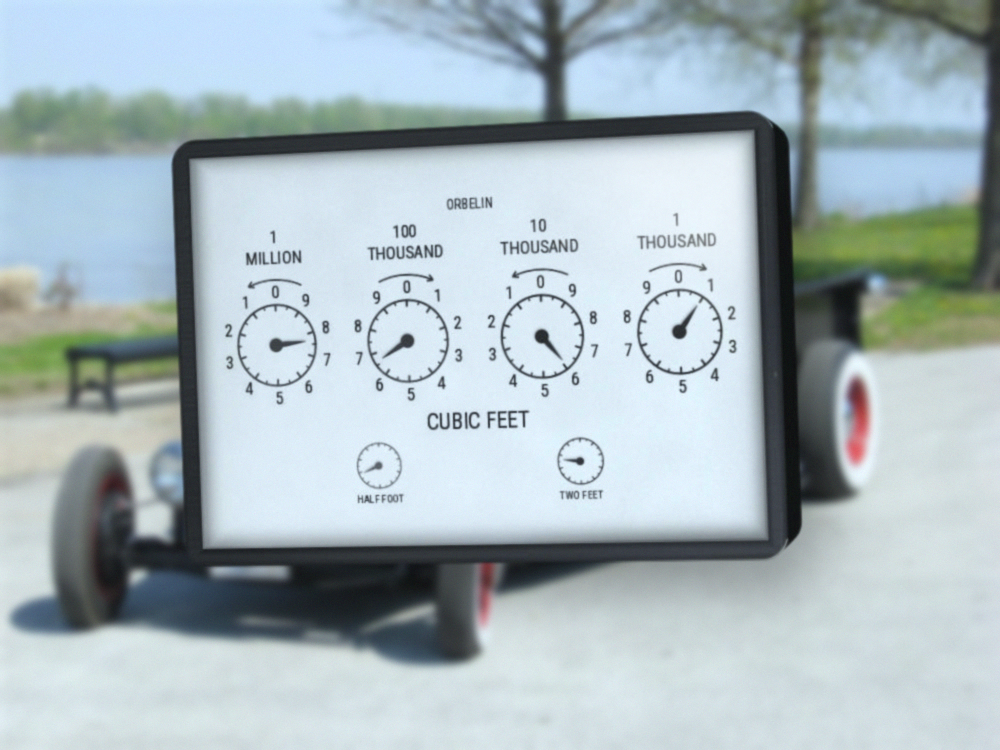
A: 766100 ft³
